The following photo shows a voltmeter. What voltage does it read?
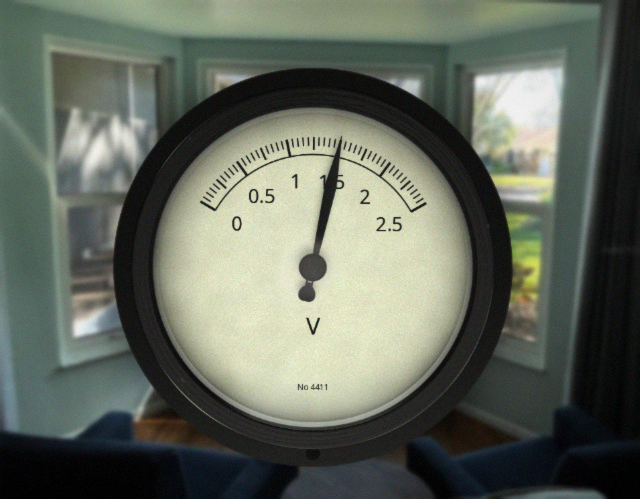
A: 1.5 V
